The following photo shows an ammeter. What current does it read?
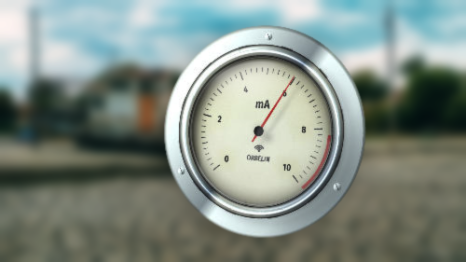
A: 6 mA
